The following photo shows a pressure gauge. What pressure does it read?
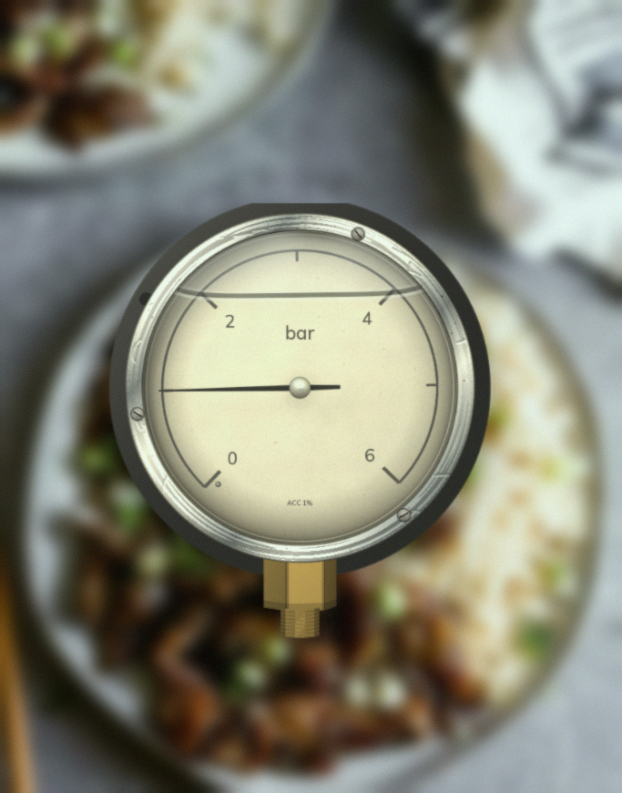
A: 1 bar
